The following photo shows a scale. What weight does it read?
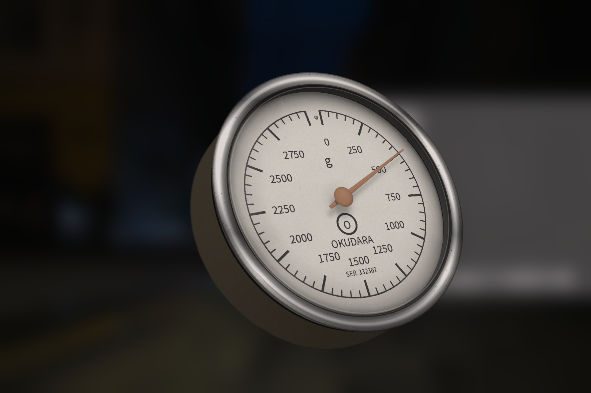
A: 500 g
